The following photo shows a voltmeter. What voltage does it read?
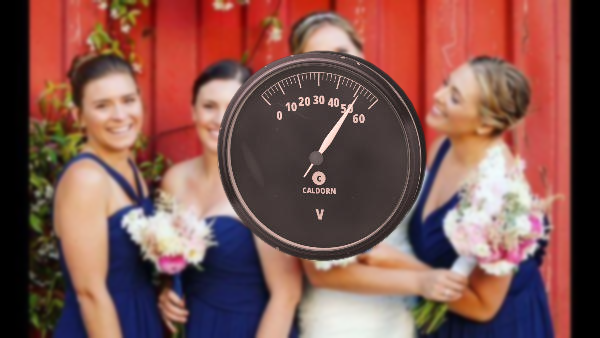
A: 52 V
